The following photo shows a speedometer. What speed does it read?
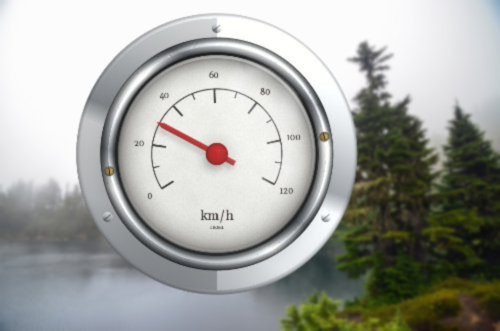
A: 30 km/h
